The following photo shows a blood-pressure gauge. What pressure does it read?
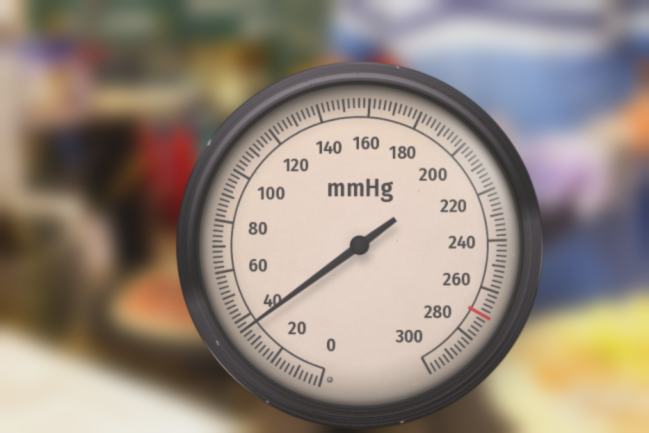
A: 36 mmHg
